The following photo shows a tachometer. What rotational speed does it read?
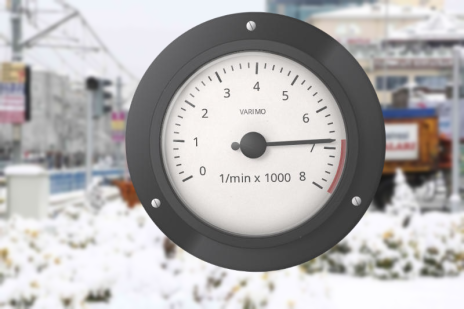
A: 6800 rpm
